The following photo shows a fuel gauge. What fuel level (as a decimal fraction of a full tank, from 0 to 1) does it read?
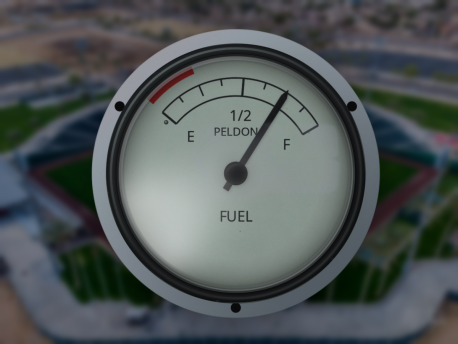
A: 0.75
